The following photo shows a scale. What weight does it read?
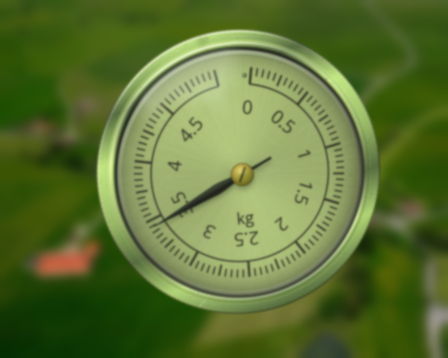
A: 3.45 kg
